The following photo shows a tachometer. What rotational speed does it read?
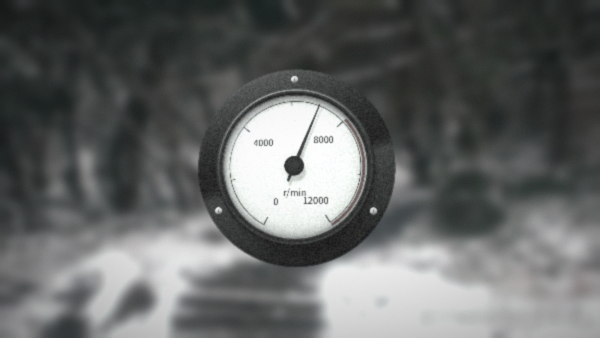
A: 7000 rpm
